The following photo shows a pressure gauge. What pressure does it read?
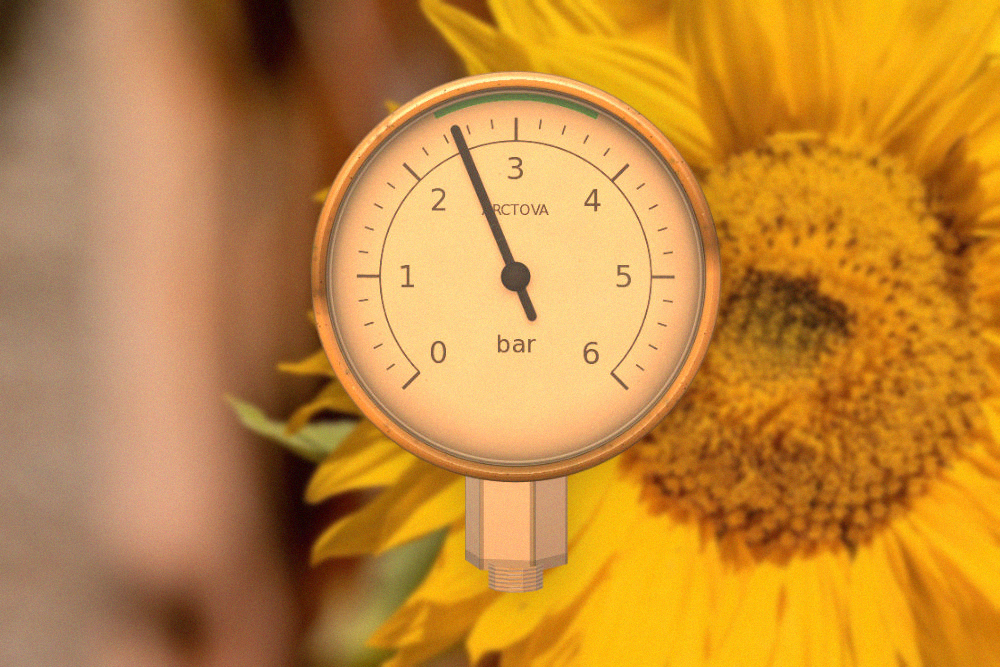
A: 2.5 bar
